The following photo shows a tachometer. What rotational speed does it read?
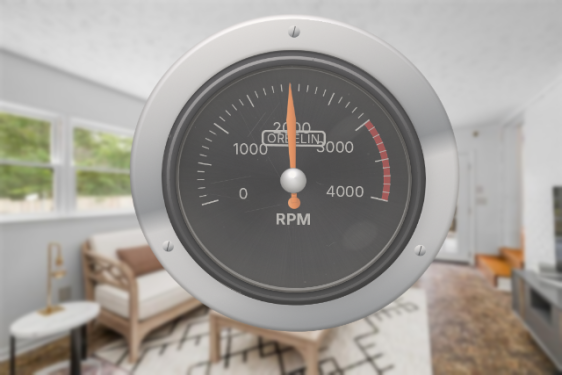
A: 2000 rpm
